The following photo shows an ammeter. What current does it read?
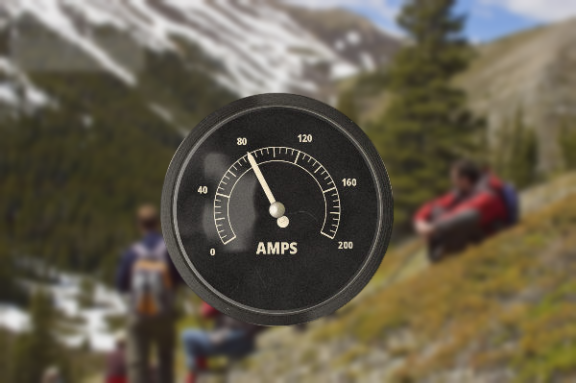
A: 80 A
